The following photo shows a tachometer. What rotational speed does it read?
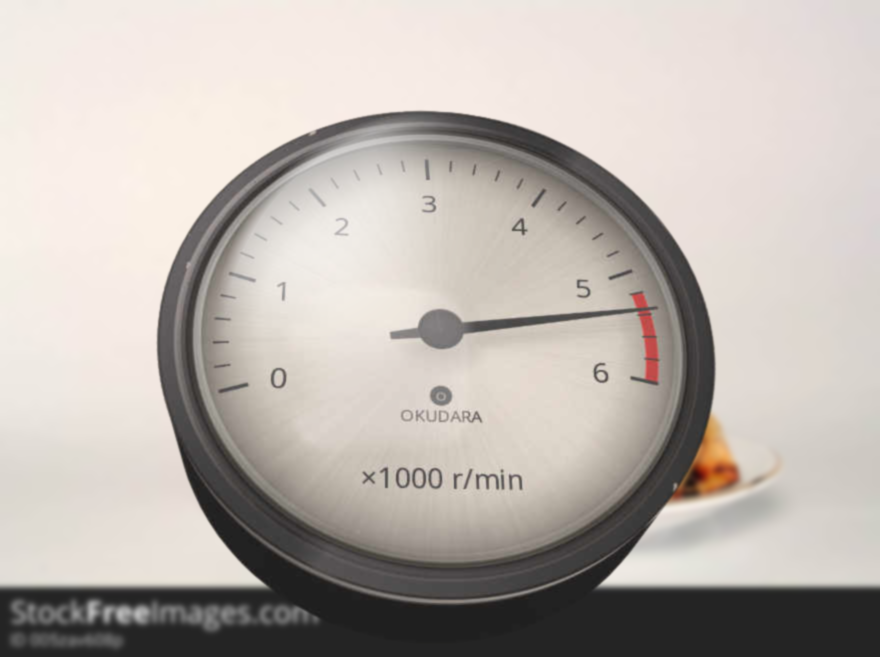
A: 5400 rpm
